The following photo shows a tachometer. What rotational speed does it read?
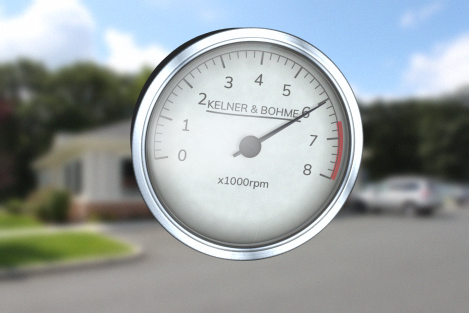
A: 6000 rpm
